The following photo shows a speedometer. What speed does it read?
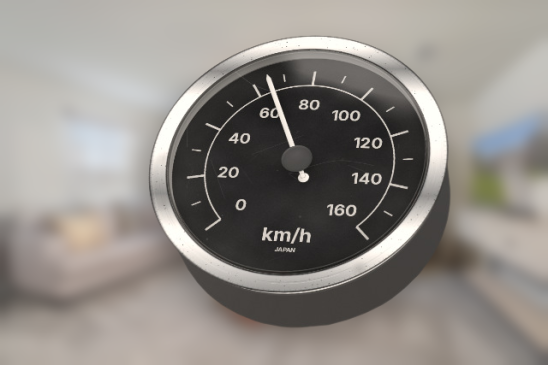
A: 65 km/h
